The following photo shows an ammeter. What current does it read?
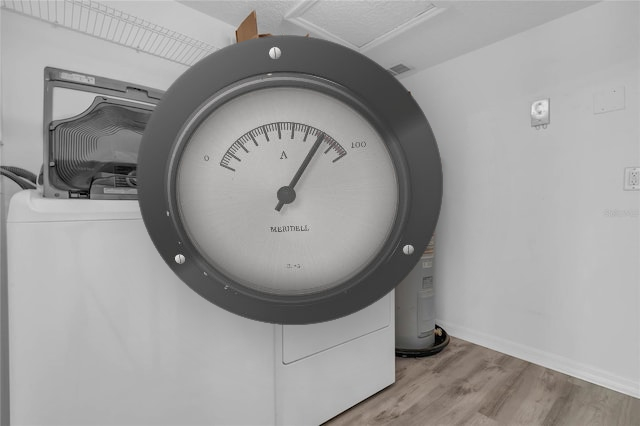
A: 80 A
